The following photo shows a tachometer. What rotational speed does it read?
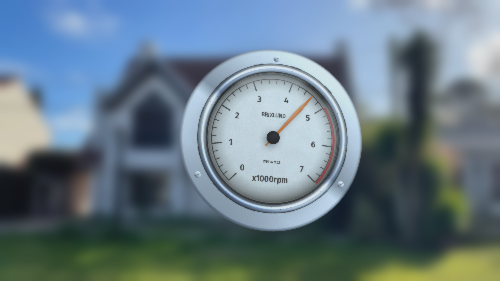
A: 4600 rpm
